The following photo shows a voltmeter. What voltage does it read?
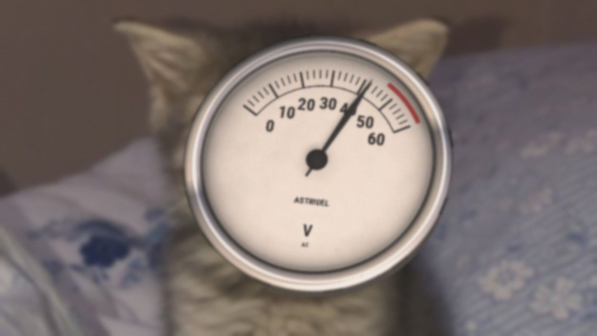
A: 42 V
